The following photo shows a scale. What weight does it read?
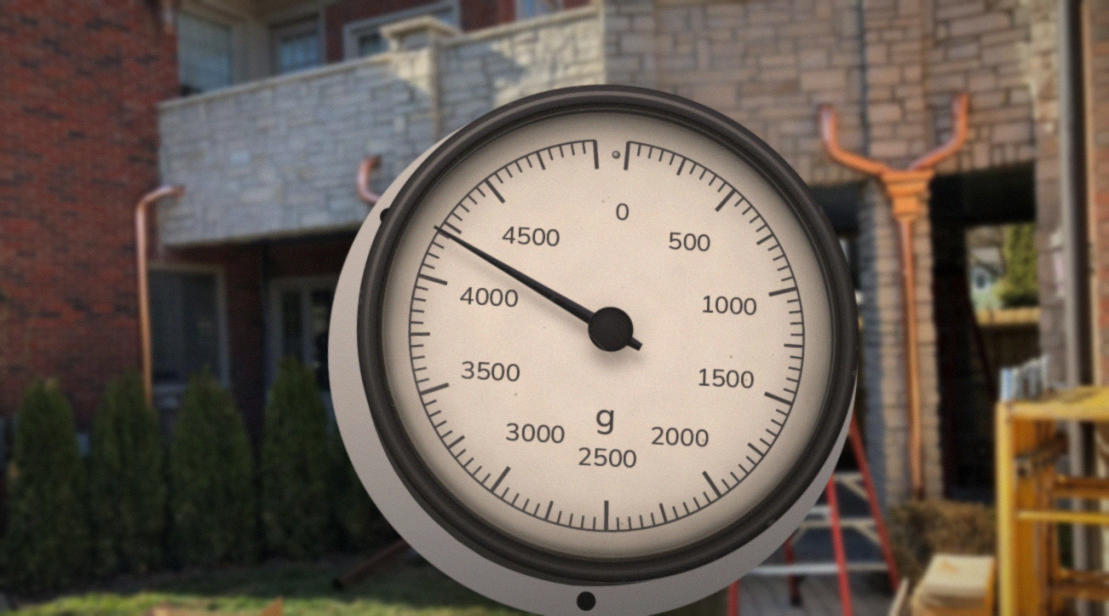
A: 4200 g
